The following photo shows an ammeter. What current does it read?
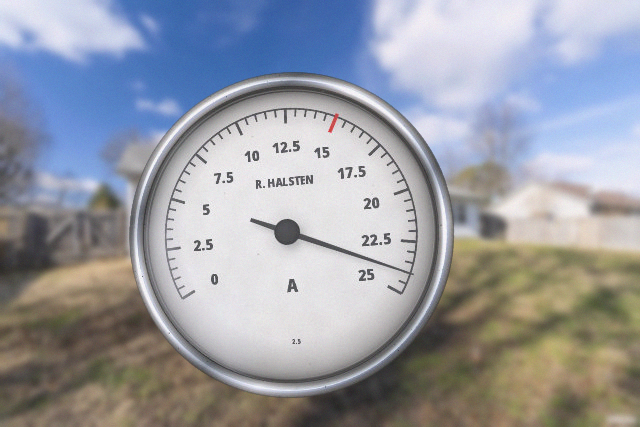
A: 24 A
